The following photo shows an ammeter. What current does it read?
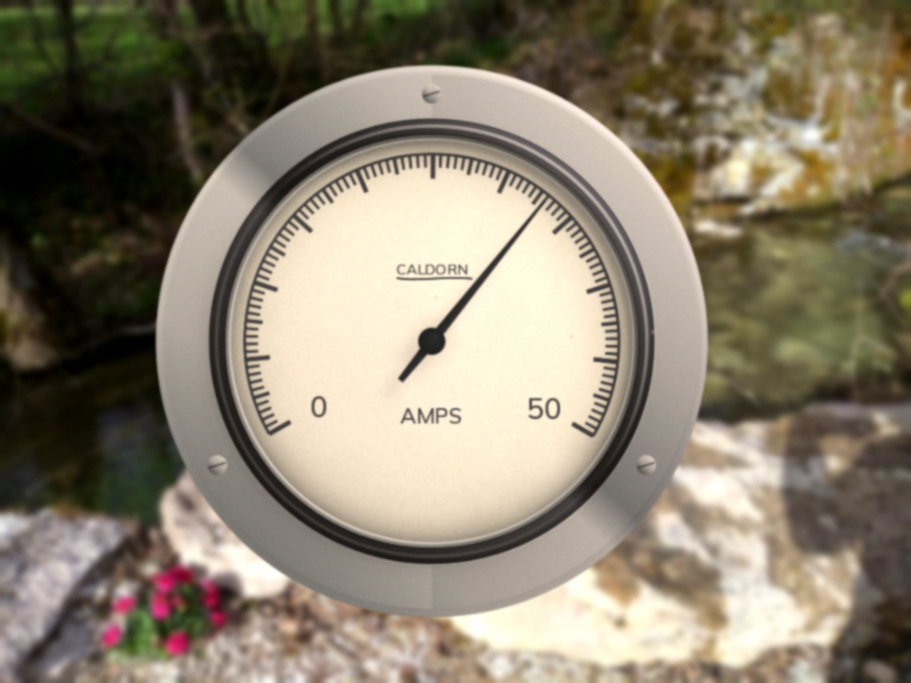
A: 33 A
